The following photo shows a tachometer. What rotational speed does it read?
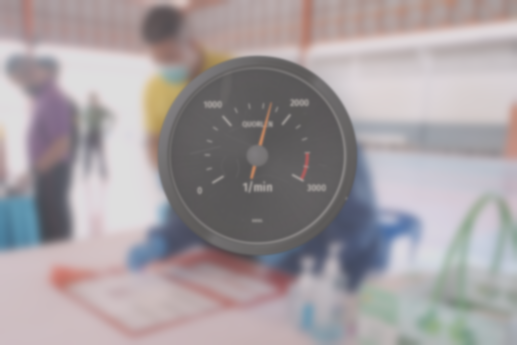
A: 1700 rpm
